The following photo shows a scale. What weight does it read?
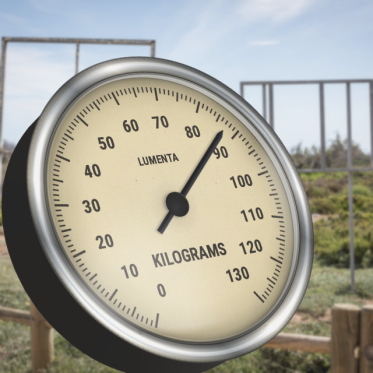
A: 87 kg
